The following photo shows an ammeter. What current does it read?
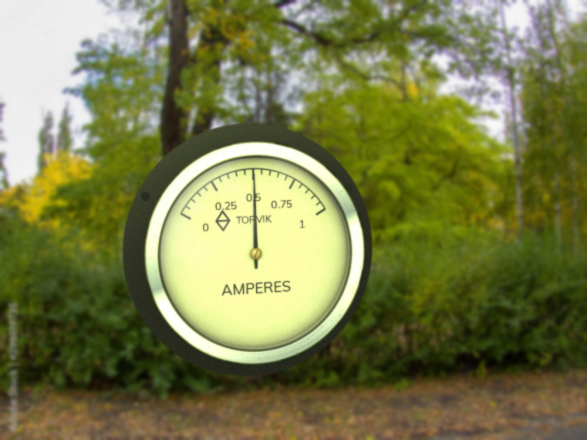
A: 0.5 A
